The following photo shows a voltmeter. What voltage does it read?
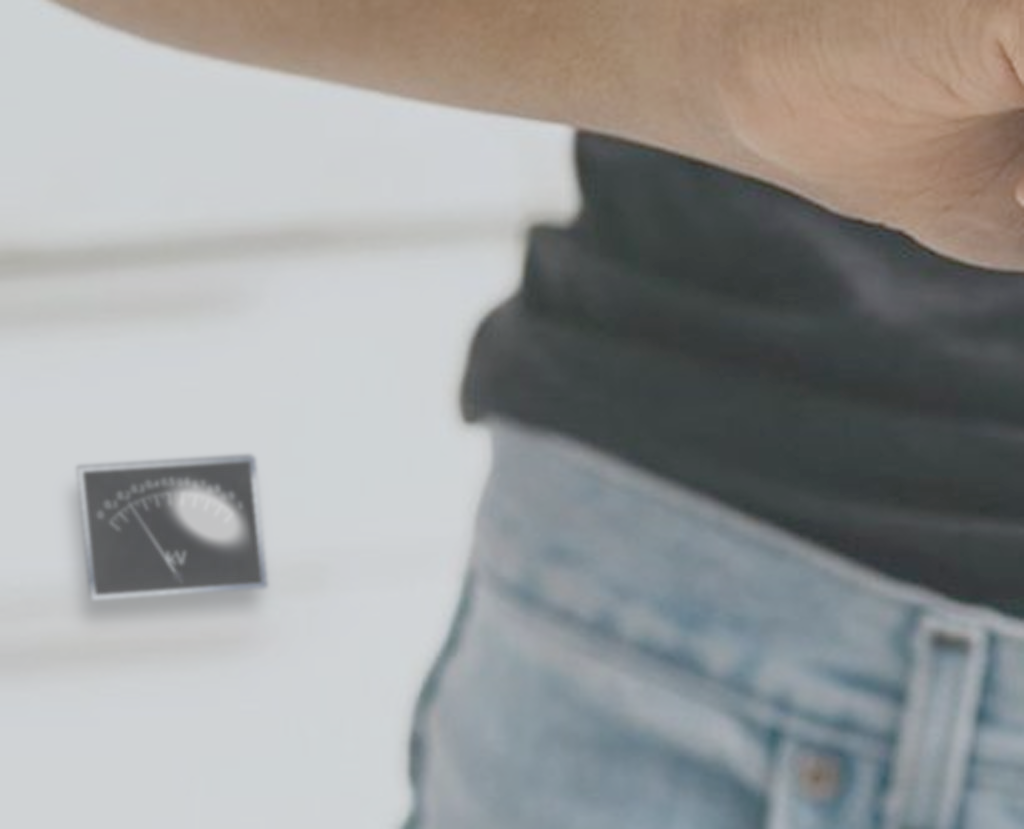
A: 0.2 kV
